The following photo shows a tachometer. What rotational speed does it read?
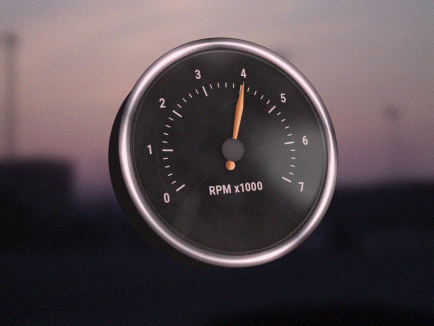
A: 4000 rpm
